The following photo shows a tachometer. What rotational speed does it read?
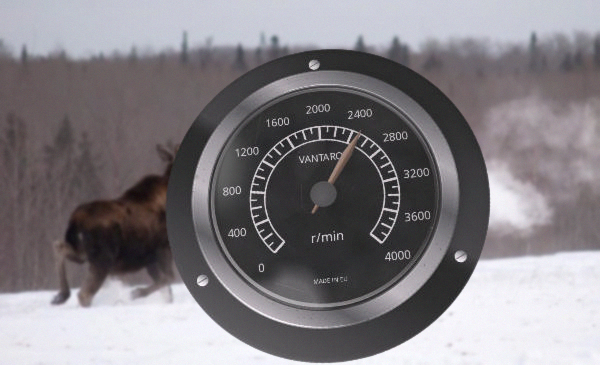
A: 2500 rpm
